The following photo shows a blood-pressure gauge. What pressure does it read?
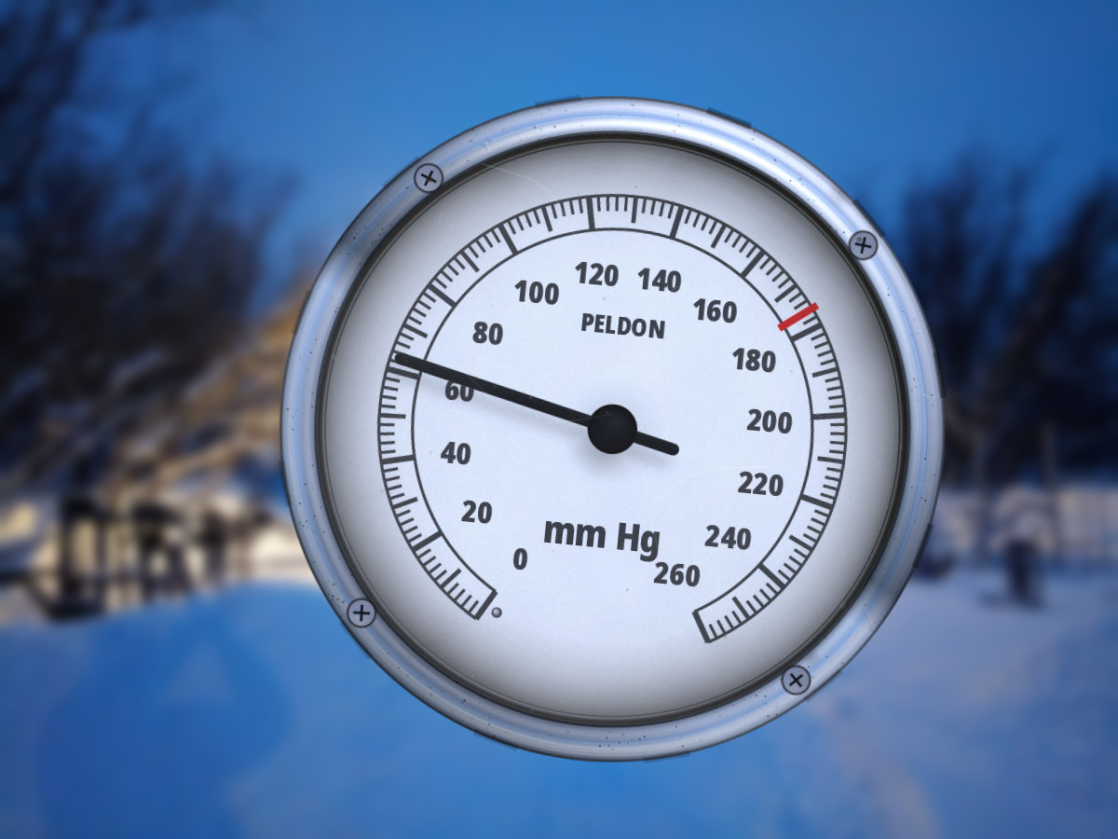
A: 63 mmHg
